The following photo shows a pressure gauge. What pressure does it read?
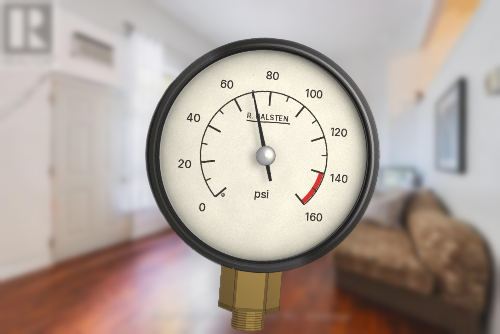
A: 70 psi
